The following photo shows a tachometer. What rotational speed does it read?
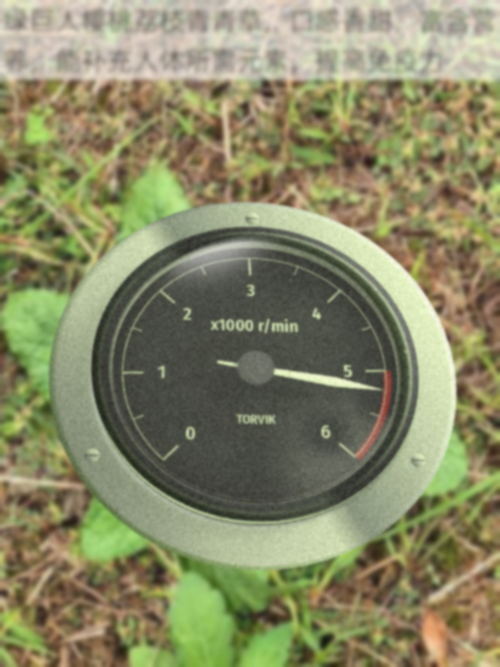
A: 5250 rpm
